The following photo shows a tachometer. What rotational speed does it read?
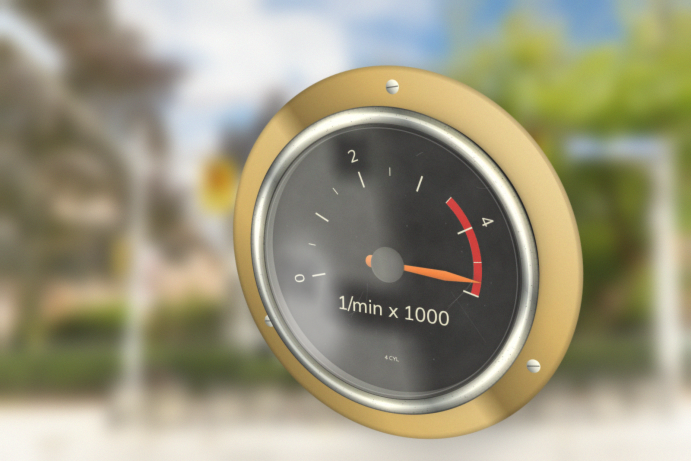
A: 4750 rpm
